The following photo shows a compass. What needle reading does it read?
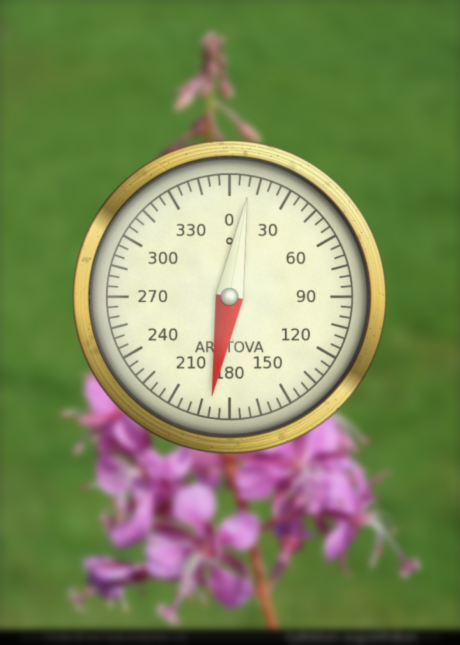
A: 190 °
